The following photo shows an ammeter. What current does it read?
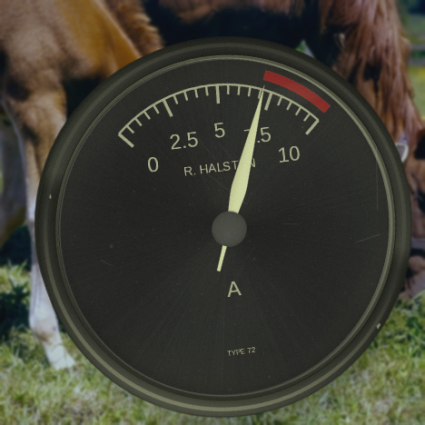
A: 7 A
